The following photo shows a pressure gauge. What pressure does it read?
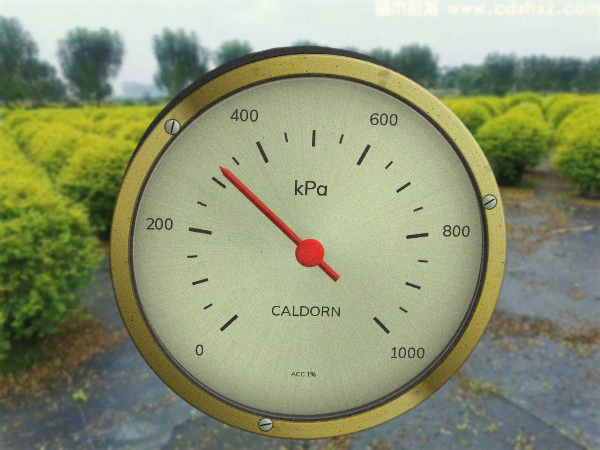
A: 325 kPa
